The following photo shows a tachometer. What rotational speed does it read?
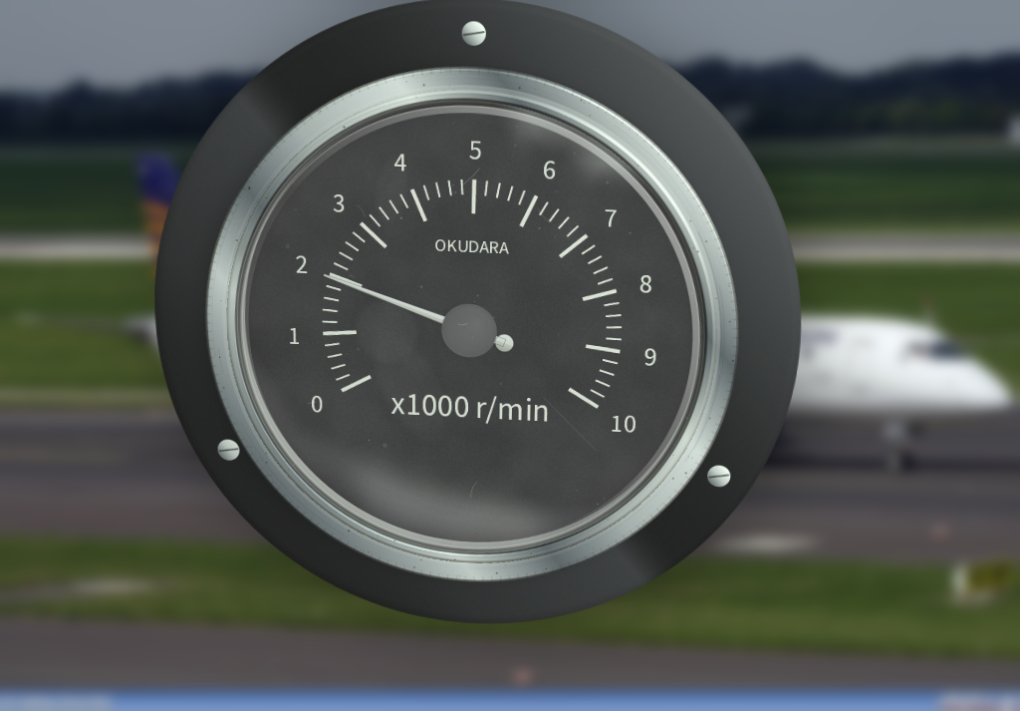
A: 2000 rpm
